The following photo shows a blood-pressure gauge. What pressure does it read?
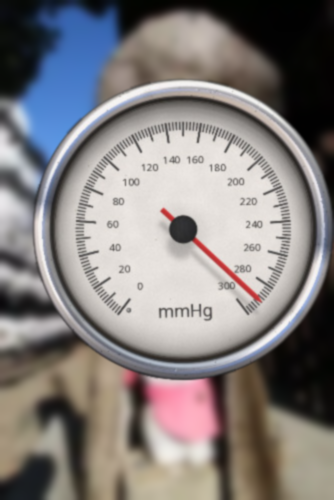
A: 290 mmHg
